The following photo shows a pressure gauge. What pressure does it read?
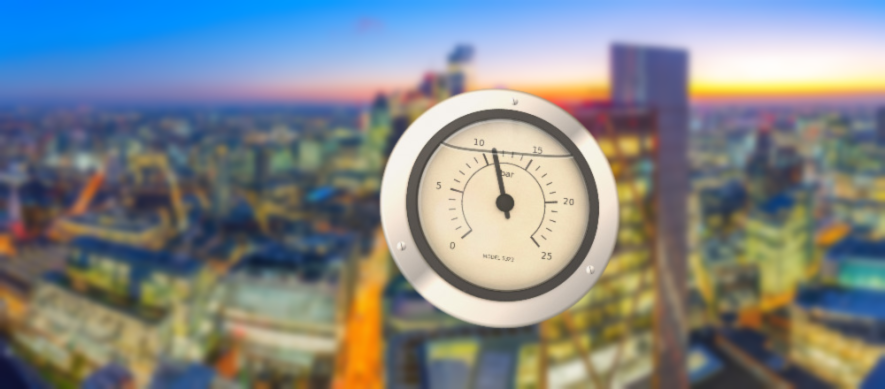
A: 11 bar
